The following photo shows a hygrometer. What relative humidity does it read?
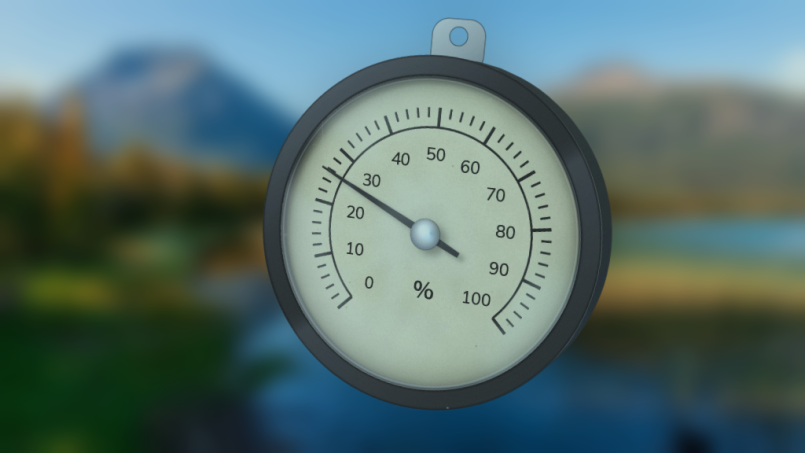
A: 26 %
